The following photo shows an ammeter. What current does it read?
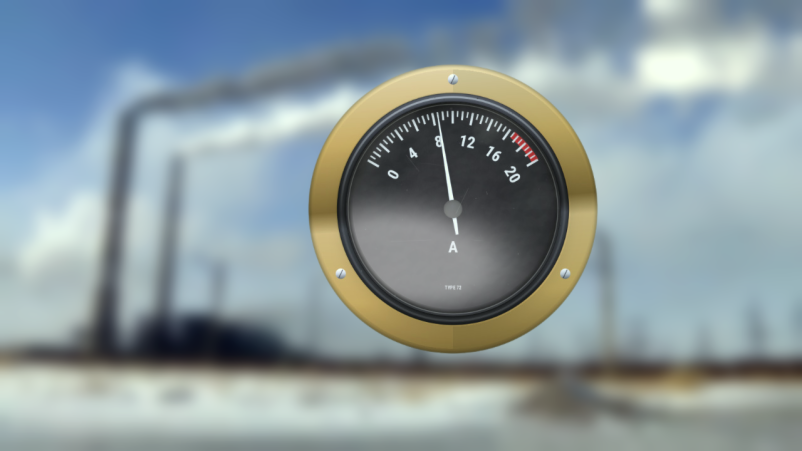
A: 8.5 A
